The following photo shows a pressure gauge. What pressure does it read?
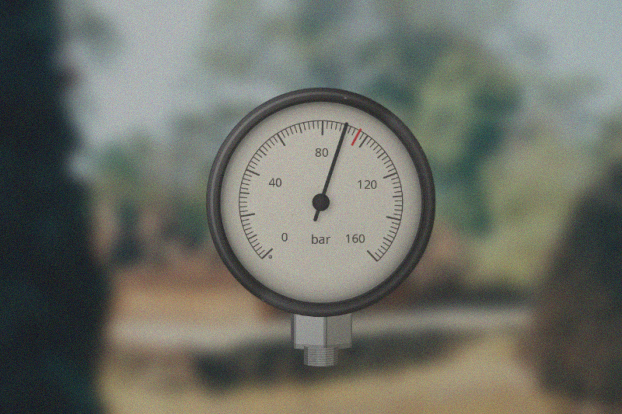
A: 90 bar
